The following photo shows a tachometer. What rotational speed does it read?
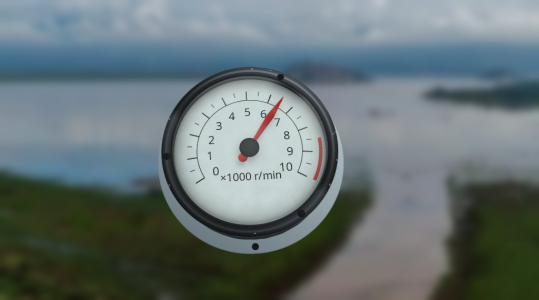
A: 6500 rpm
